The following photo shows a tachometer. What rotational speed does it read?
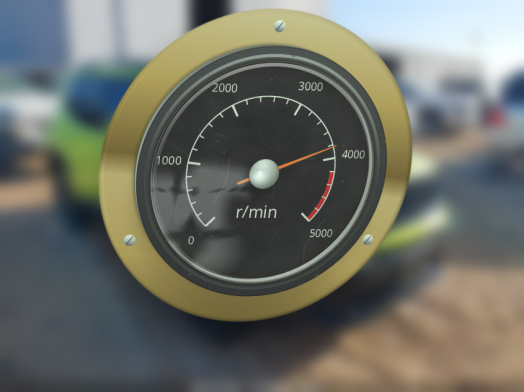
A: 3800 rpm
